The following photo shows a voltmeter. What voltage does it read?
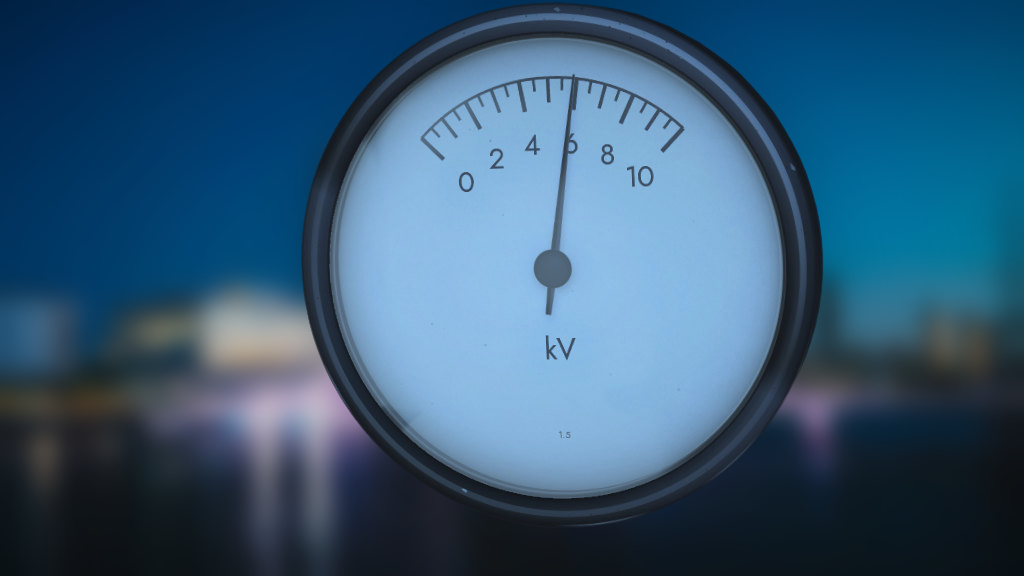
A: 6 kV
